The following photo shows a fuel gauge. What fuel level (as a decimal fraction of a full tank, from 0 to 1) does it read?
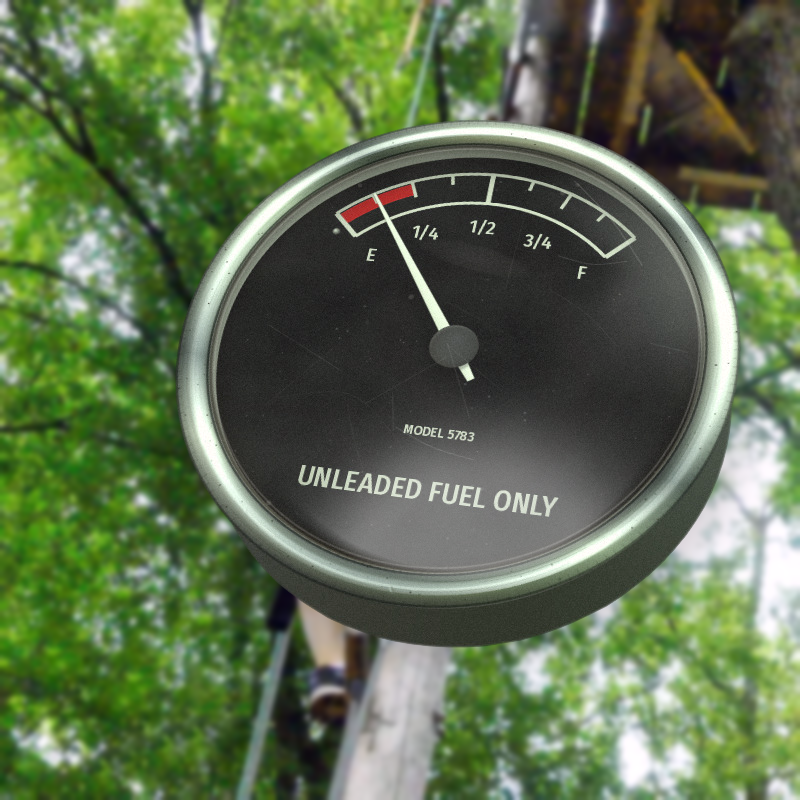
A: 0.125
